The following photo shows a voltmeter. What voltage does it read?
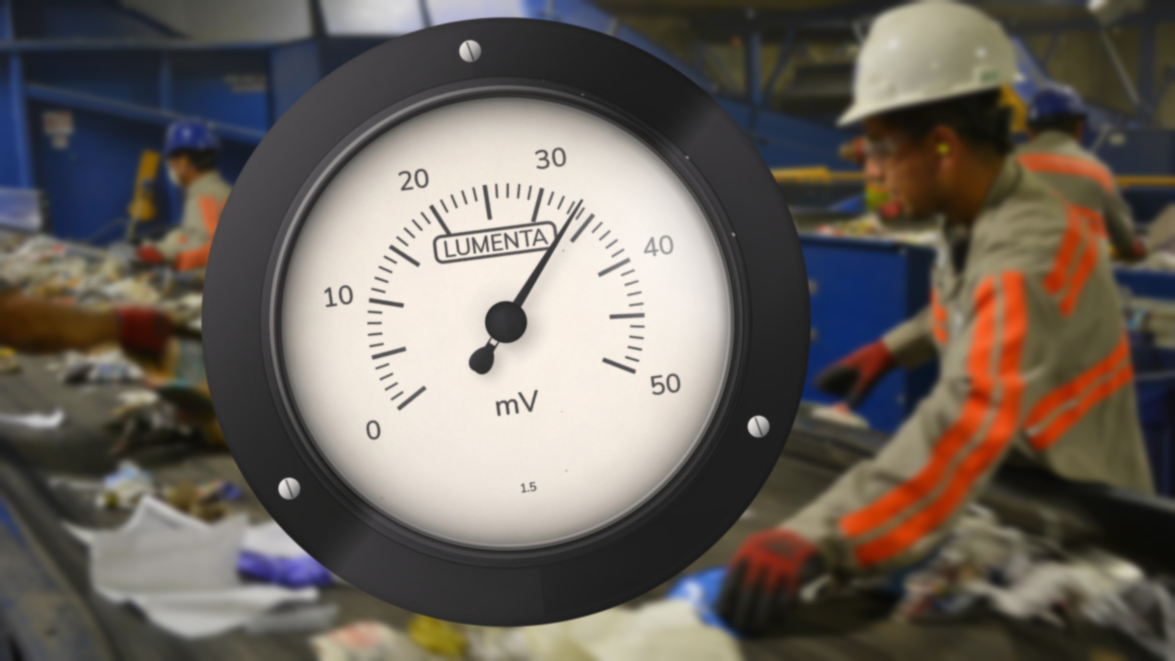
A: 33.5 mV
